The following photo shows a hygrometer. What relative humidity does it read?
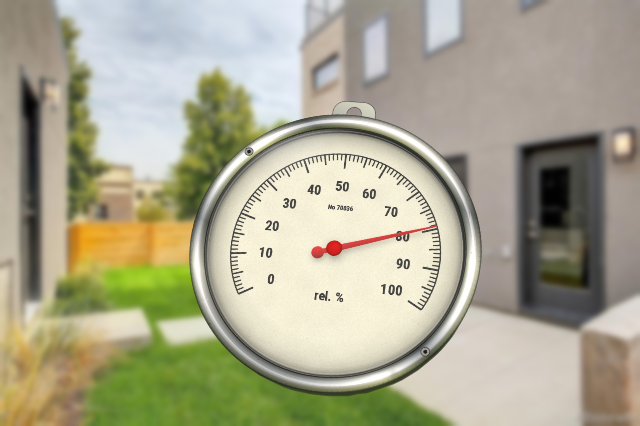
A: 80 %
